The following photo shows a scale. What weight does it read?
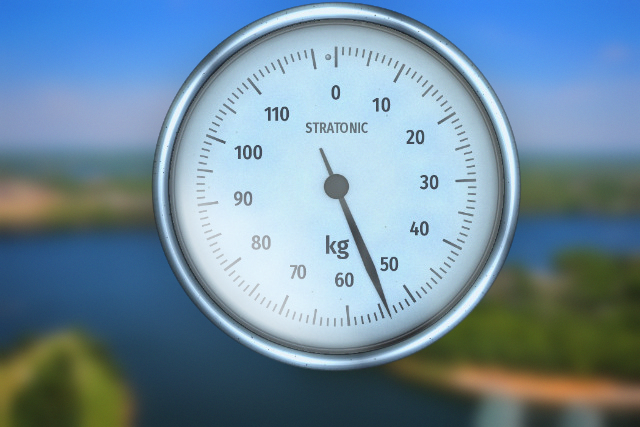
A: 54 kg
